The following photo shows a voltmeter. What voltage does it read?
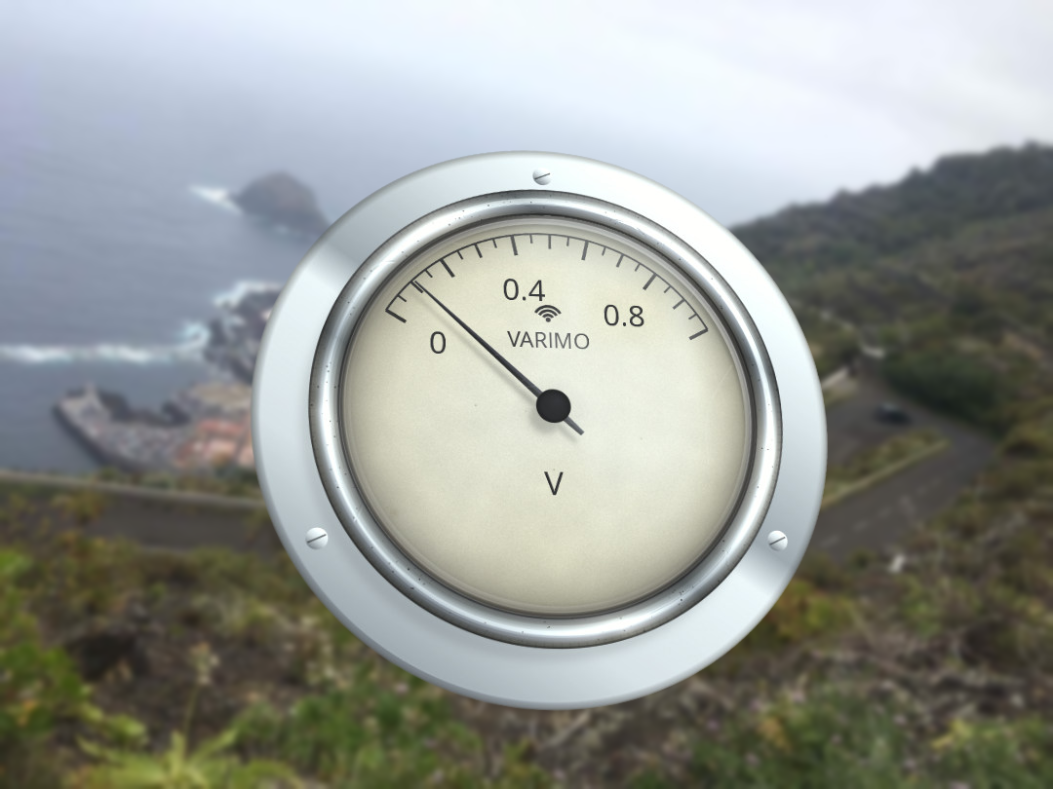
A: 0.1 V
